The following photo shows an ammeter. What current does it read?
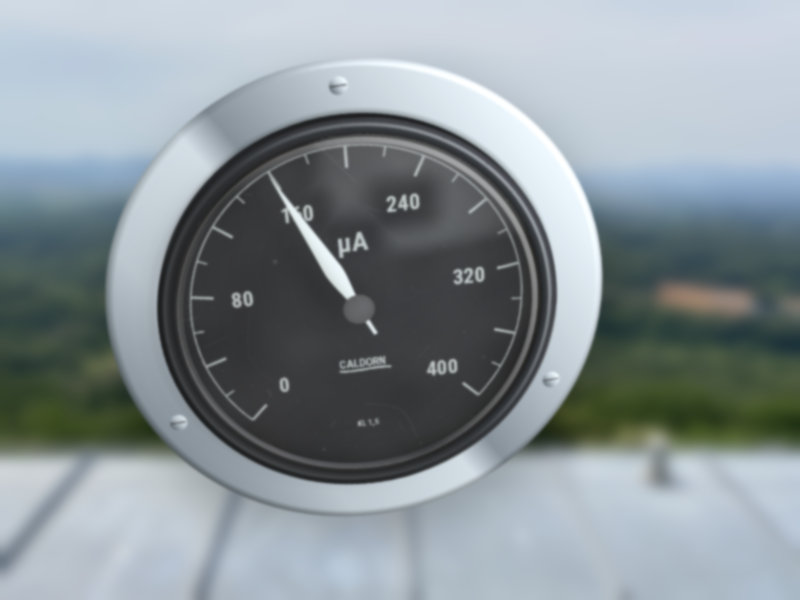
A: 160 µA
